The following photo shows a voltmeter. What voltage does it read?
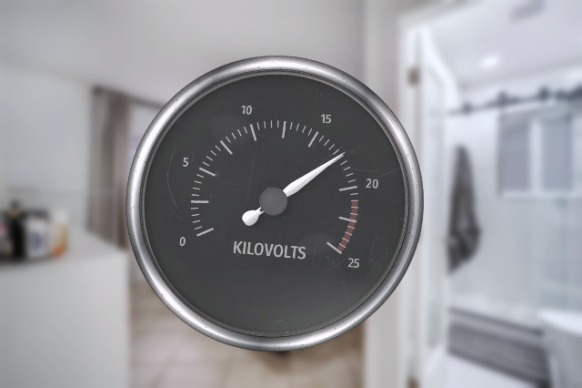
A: 17.5 kV
